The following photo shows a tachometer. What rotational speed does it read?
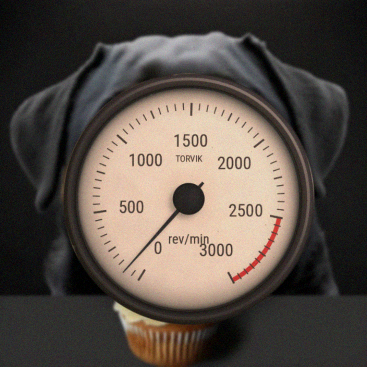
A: 100 rpm
